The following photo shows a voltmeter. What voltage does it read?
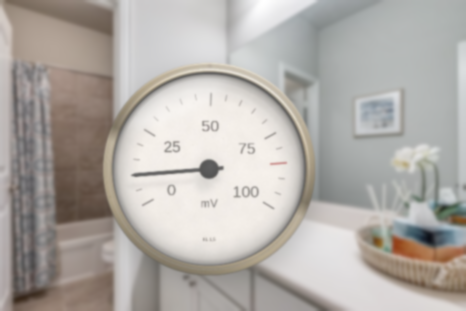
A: 10 mV
